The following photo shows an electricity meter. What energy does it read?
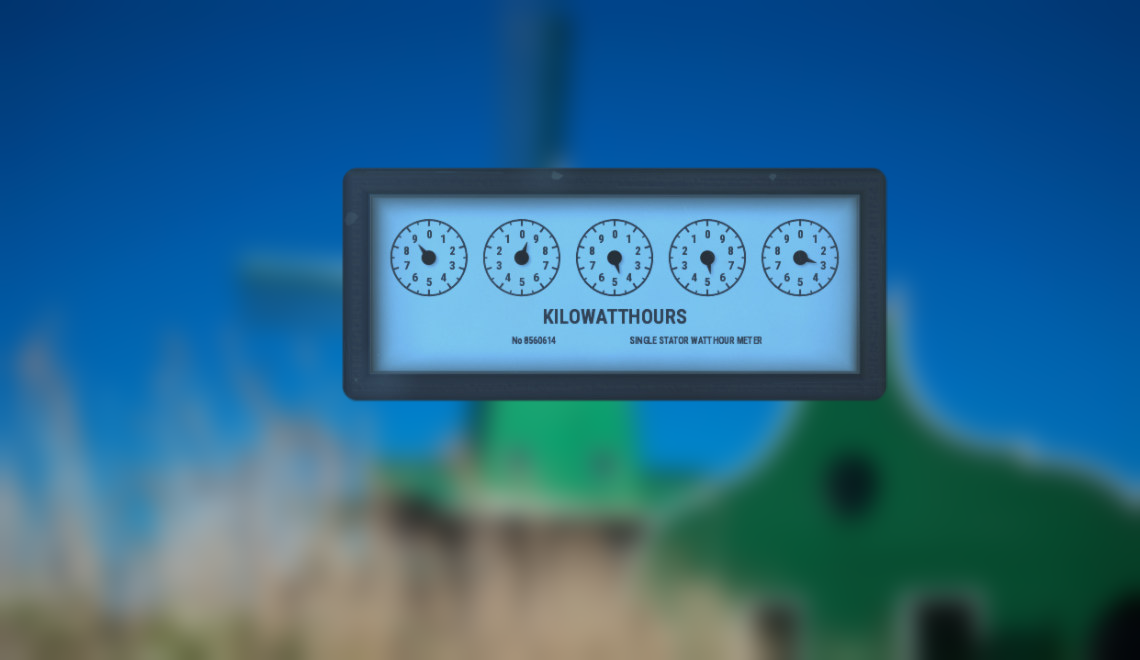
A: 89453 kWh
